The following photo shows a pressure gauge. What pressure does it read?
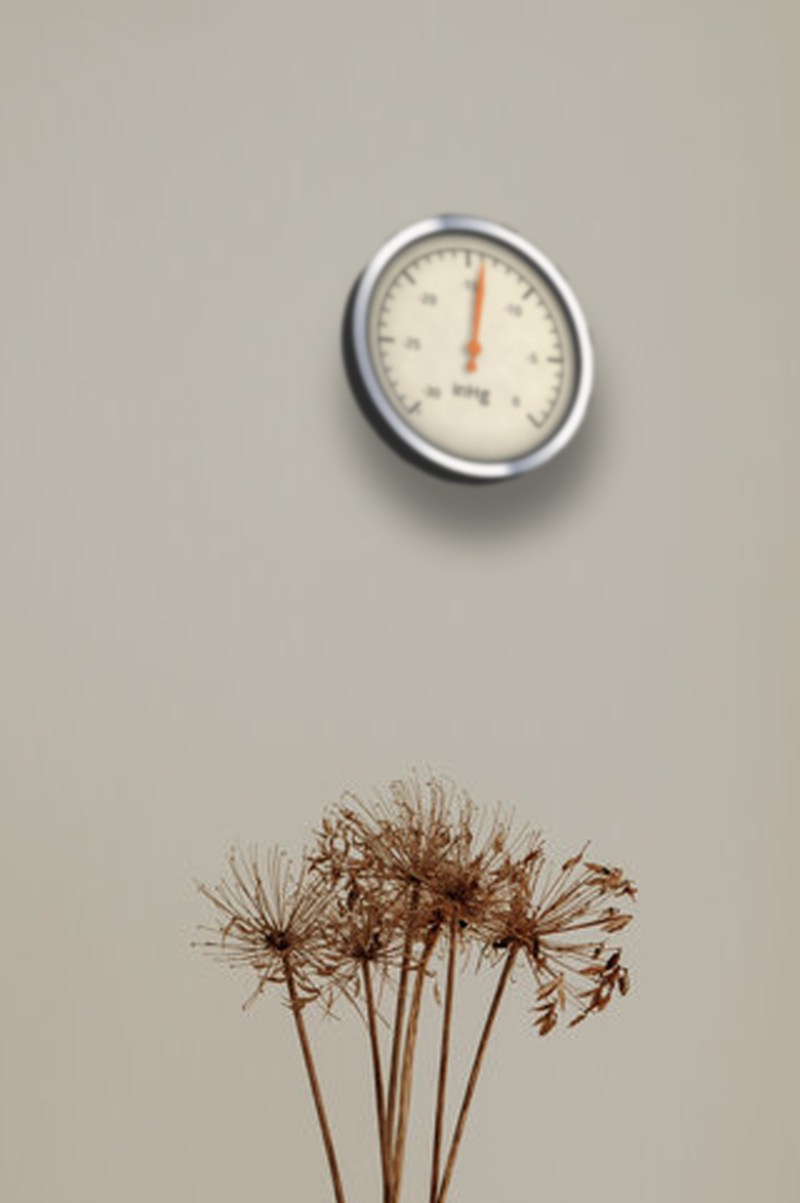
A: -14 inHg
